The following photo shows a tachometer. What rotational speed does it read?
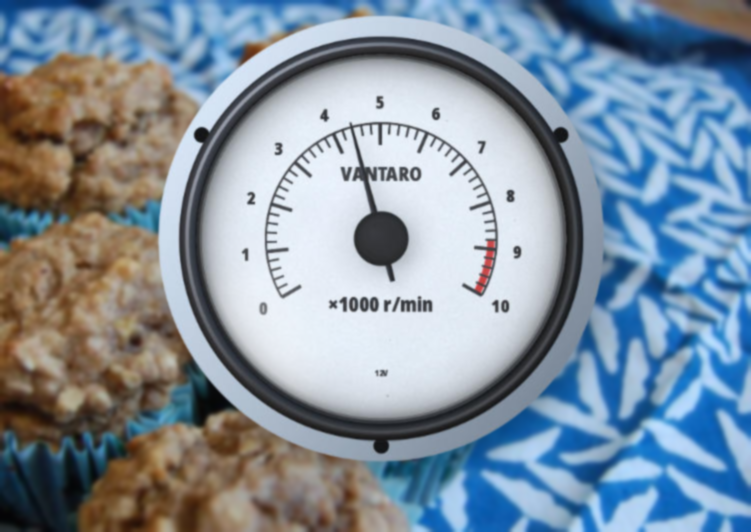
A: 4400 rpm
